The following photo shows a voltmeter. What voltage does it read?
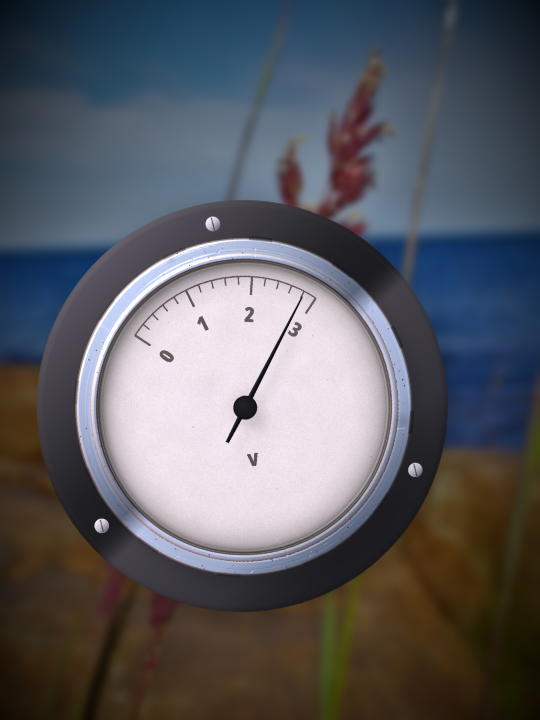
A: 2.8 V
